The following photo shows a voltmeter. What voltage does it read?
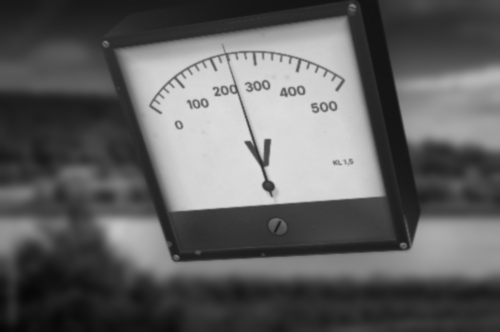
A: 240 V
